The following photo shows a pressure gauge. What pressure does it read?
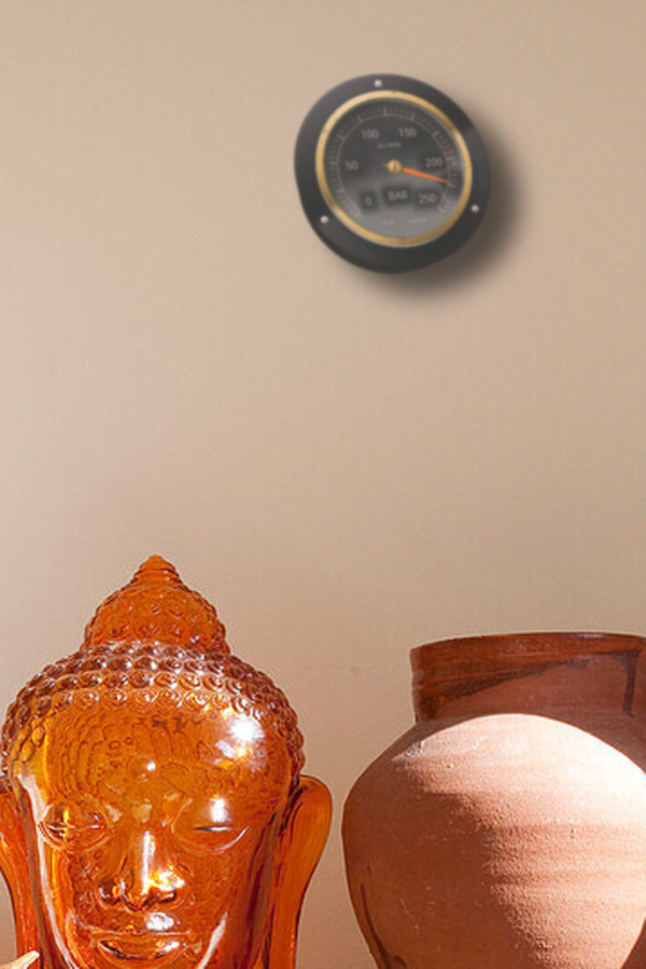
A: 225 bar
